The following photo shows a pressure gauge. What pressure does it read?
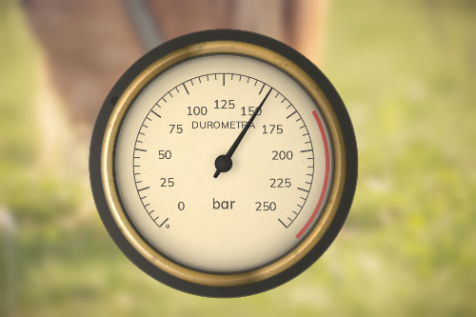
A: 155 bar
